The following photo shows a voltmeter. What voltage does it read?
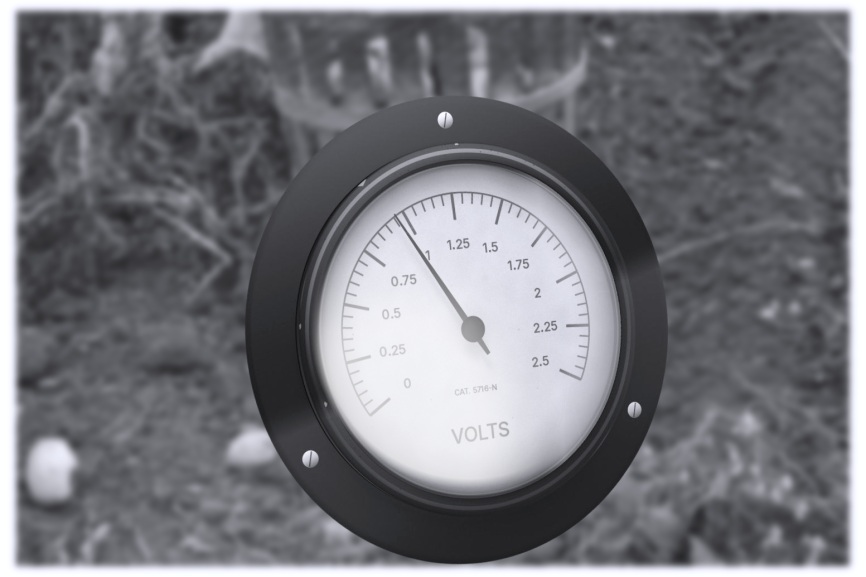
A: 0.95 V
